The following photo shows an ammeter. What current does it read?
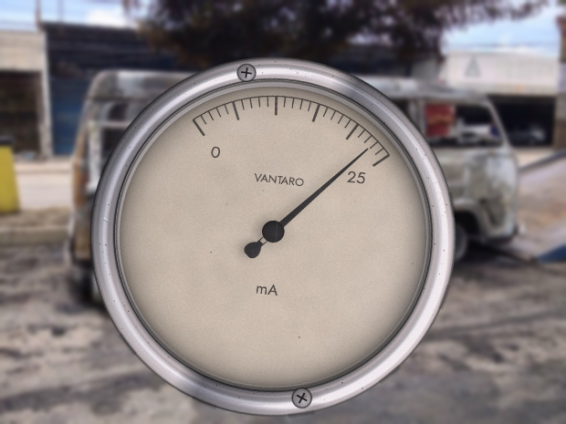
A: 23 mA
